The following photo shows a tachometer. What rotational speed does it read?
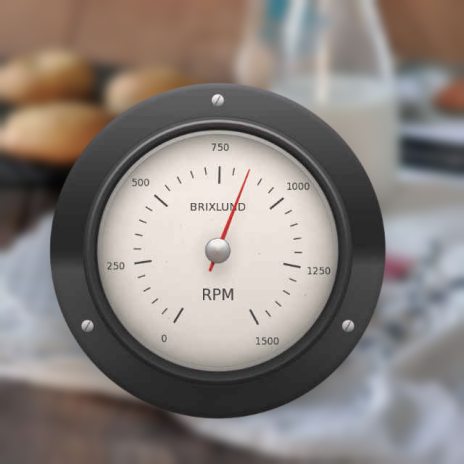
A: 850 rpm
